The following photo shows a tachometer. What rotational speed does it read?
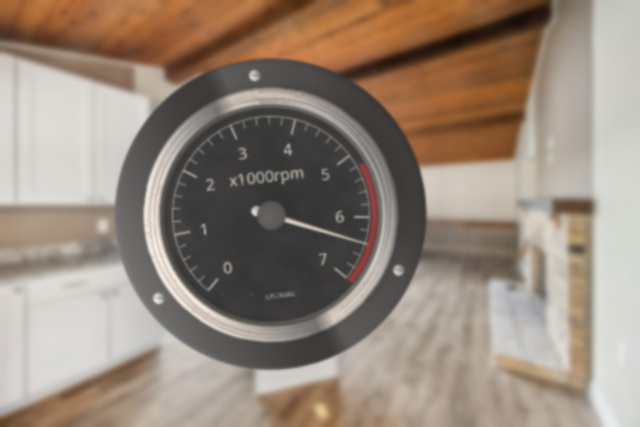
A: 6400 rpm
